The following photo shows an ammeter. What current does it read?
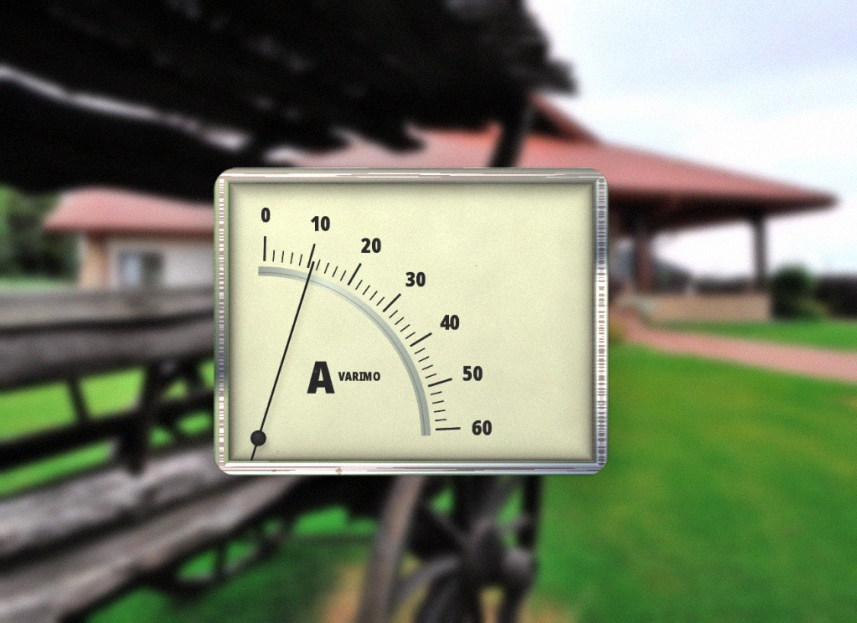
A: 11 A
